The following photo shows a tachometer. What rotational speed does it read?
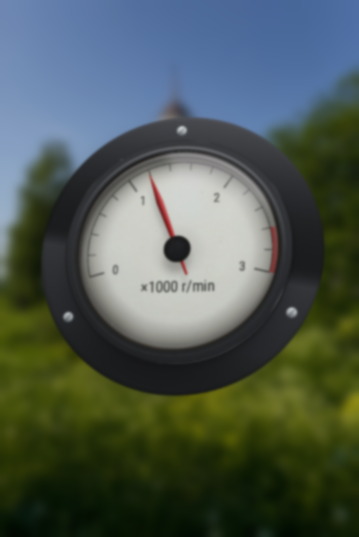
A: 1200 rpm
